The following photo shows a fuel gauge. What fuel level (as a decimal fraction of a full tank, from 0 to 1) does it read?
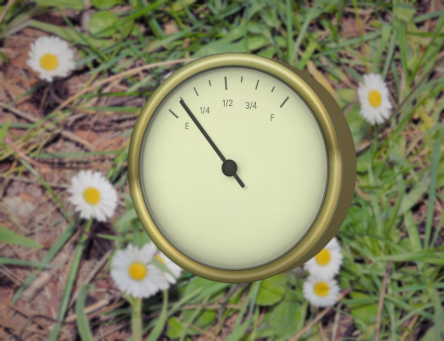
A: 0.125
